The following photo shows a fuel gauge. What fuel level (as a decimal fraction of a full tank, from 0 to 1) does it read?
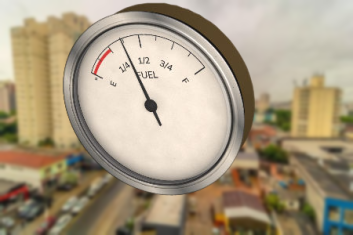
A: 0.375
